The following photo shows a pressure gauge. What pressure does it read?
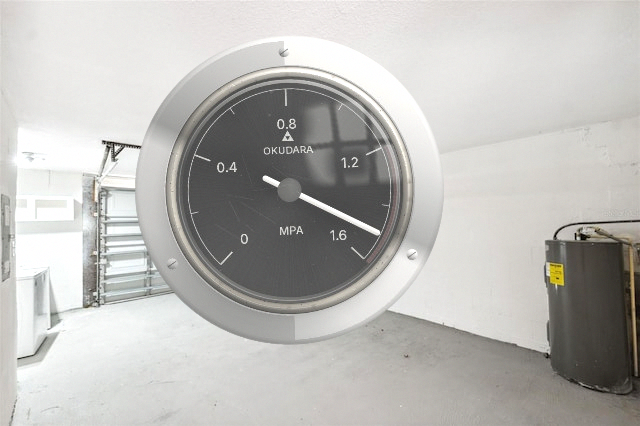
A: 1.5 MPa
